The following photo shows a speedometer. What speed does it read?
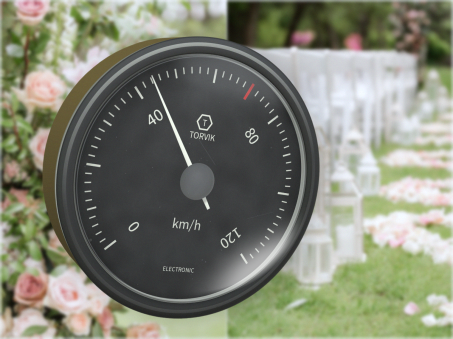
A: 44 km/h
